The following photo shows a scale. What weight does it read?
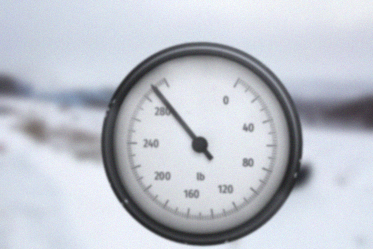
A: 290 lb
